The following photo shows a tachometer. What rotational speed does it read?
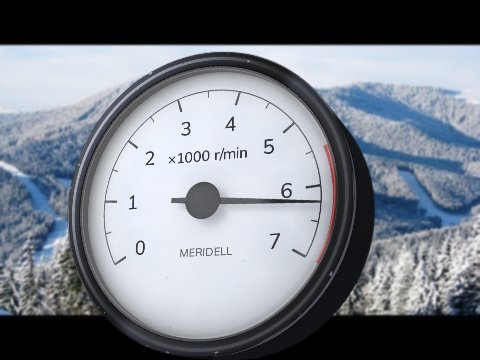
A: 6250 rpm
